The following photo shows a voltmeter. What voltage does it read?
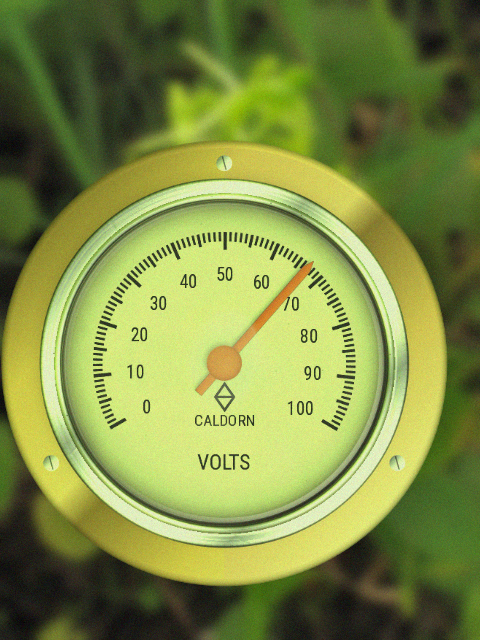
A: 67 V
